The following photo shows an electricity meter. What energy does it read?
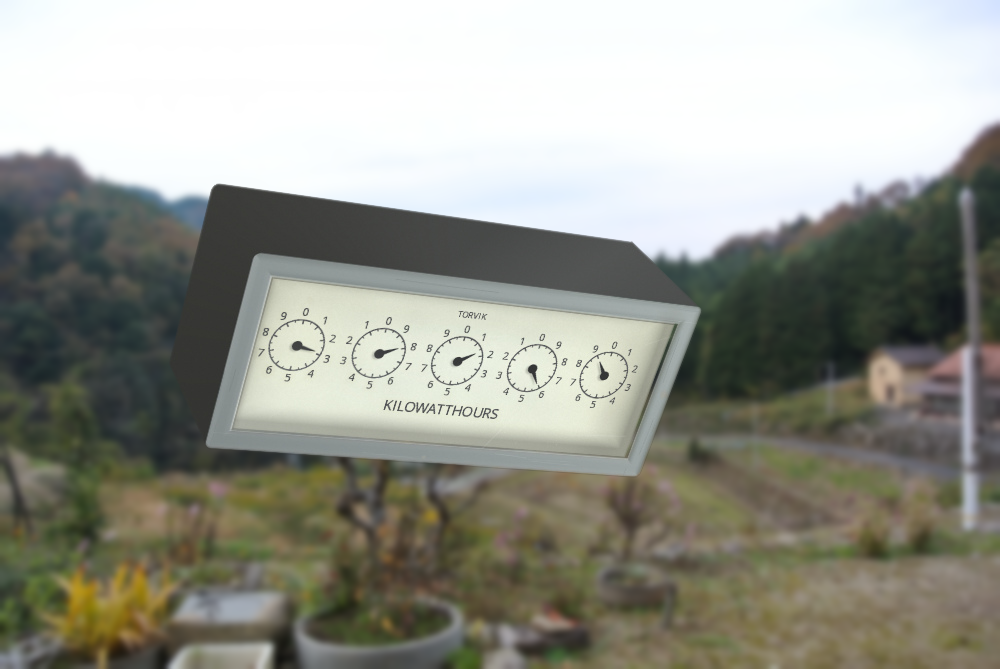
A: 28159 kWh
